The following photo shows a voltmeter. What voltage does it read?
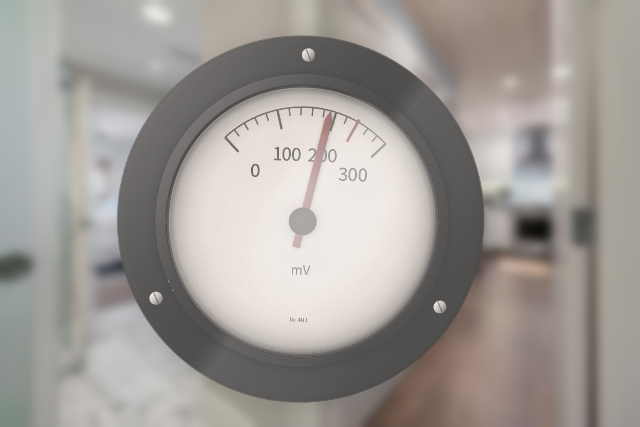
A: 190 mV
